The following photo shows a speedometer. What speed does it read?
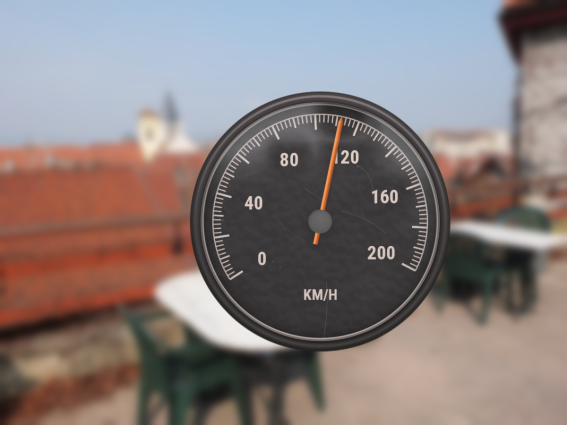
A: 112 km/h
